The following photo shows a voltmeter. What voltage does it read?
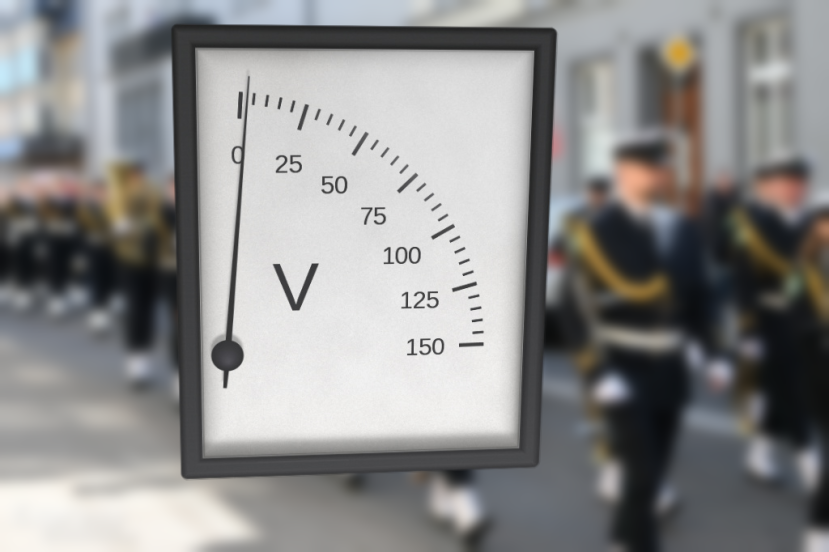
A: 2.5 V
